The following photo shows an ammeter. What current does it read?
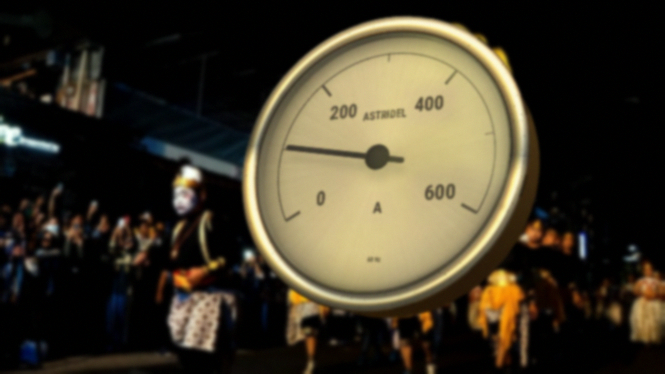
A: 100 A
